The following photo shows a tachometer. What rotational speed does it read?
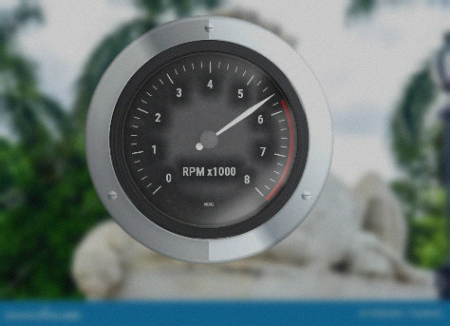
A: 5600 rpm
